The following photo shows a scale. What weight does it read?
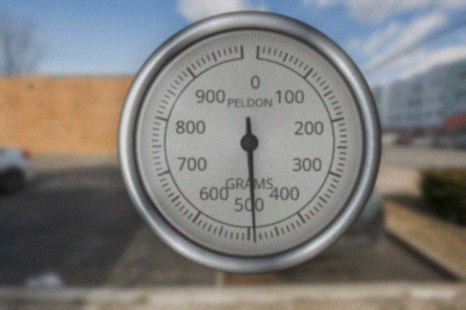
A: 490 g
